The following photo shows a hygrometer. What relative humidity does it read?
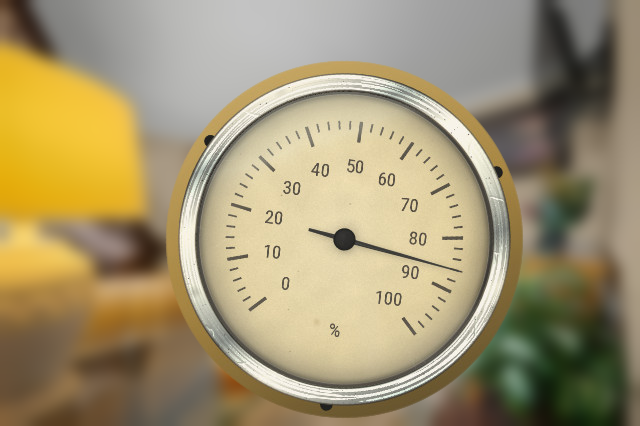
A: 86 %
